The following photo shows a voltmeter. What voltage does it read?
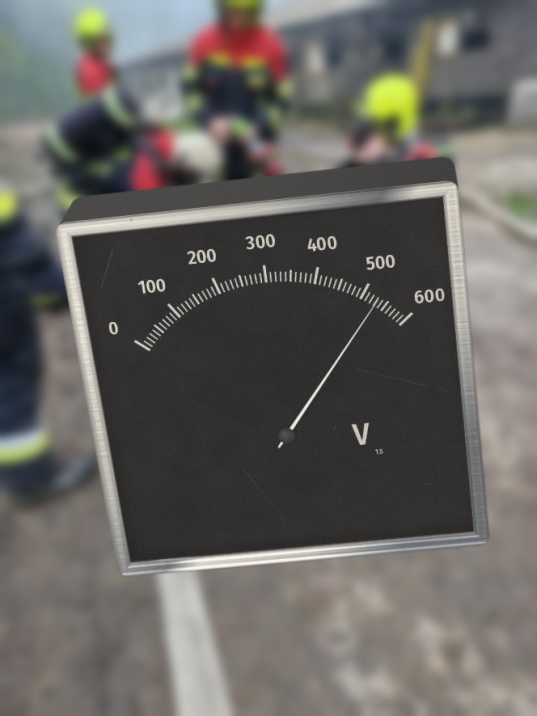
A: 530 V
